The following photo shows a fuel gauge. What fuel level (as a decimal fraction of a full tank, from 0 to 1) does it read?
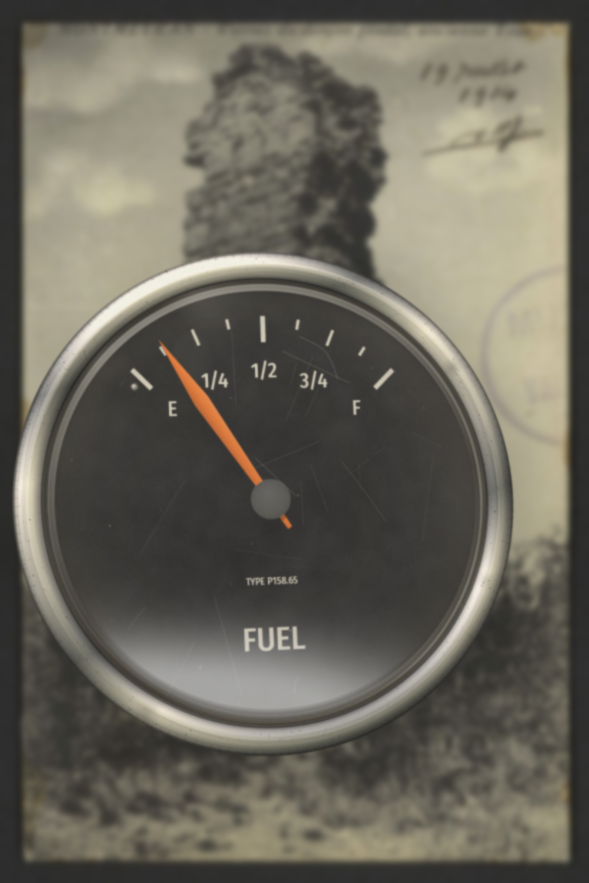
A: 0.125
